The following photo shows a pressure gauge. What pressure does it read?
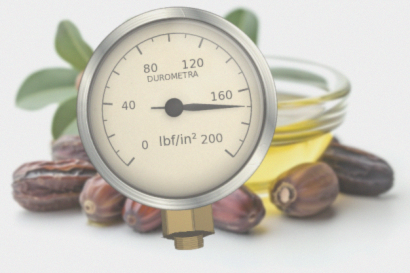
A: 170 psi
